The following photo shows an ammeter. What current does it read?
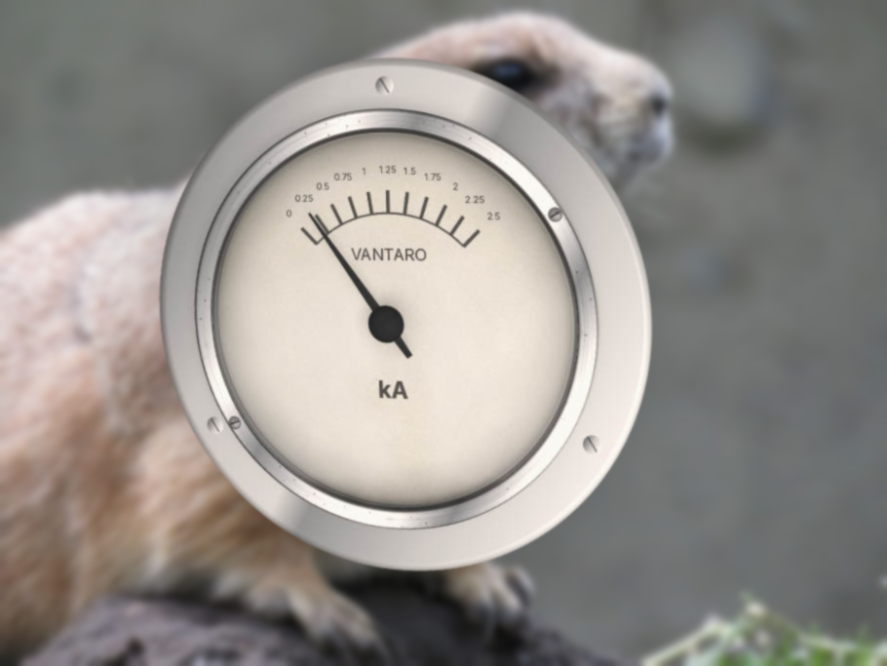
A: 0.25 kA
